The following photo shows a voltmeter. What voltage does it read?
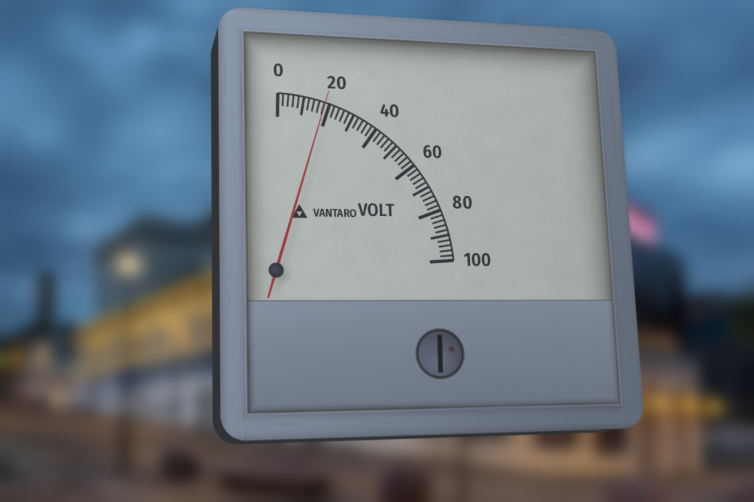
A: 18 V
